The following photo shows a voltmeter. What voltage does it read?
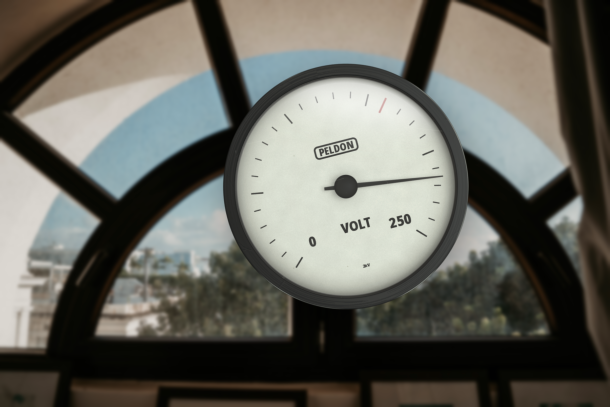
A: 215 V
